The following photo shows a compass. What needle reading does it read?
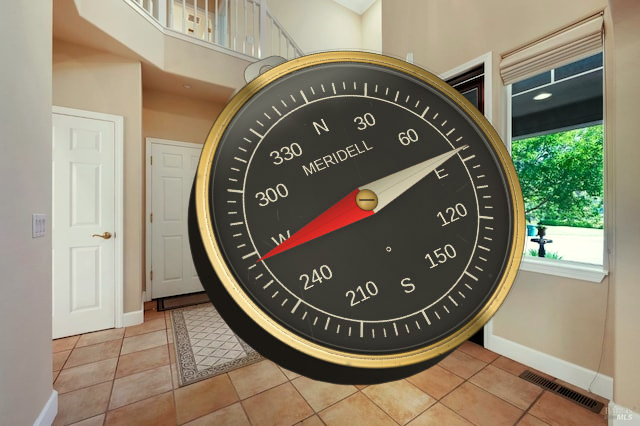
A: 265 °
